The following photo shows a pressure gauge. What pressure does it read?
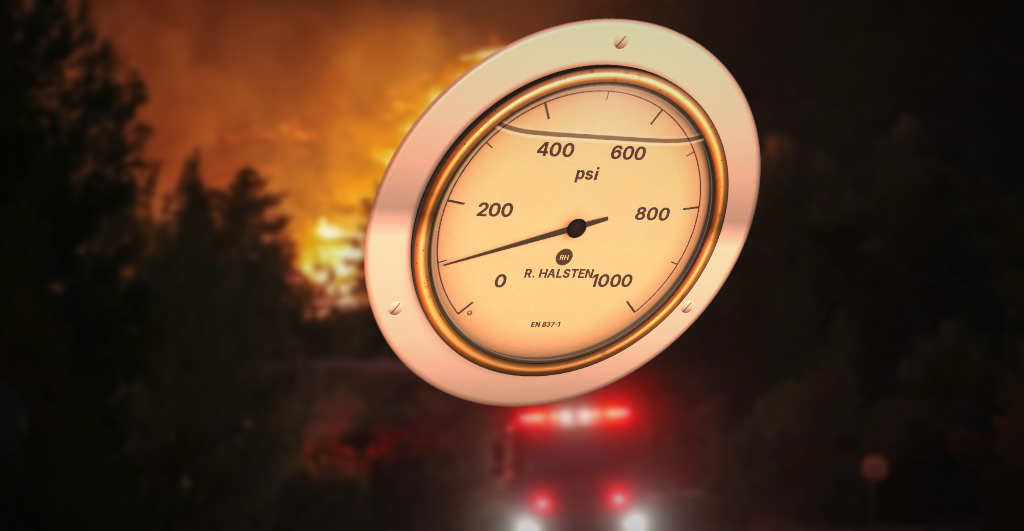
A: 100 psi
